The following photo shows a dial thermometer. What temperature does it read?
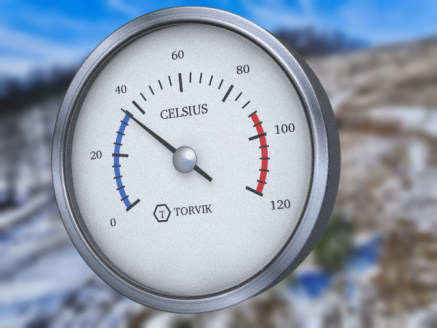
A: 36 °C
